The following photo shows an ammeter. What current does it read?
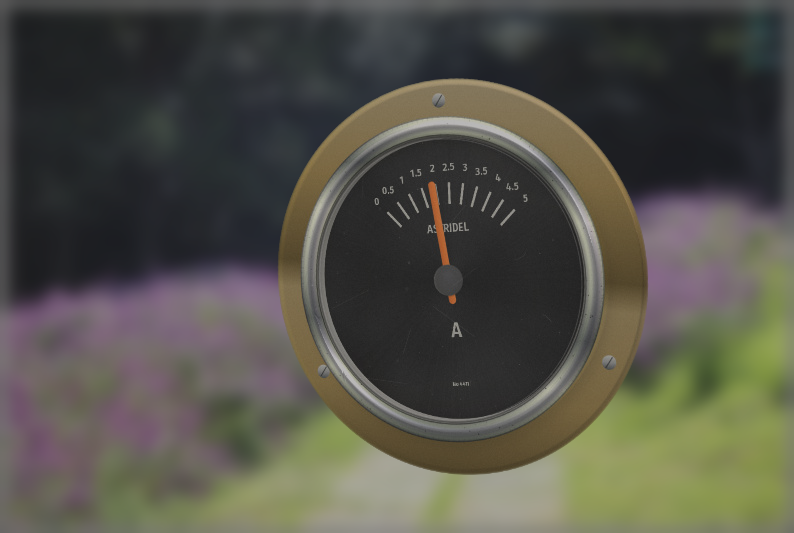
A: 2 A
